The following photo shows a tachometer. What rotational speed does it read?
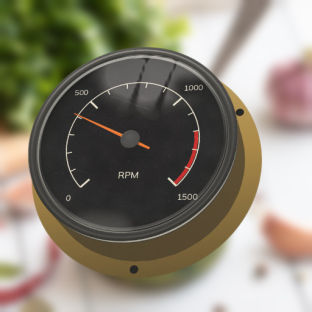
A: 400 rpm
